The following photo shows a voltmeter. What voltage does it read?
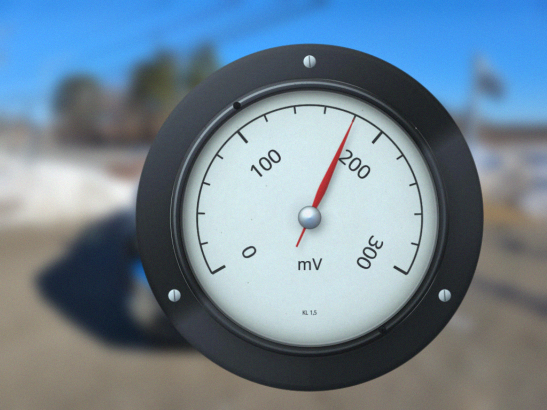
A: 180 mV
